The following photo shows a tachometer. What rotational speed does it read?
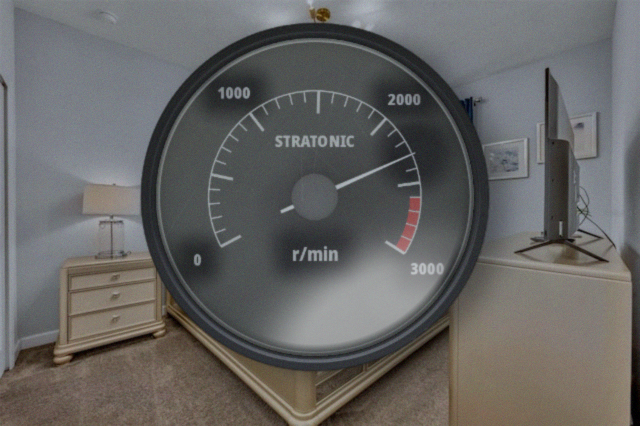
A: 2300 rpm
